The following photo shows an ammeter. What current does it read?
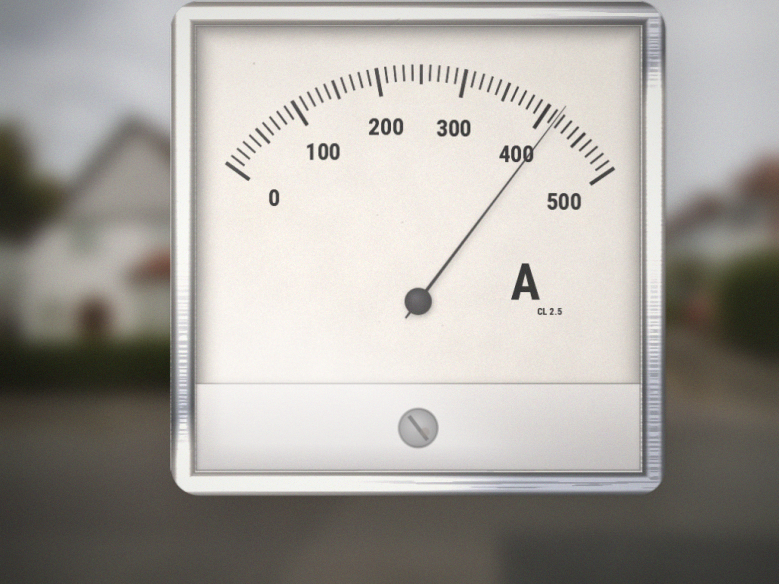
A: 415 A
